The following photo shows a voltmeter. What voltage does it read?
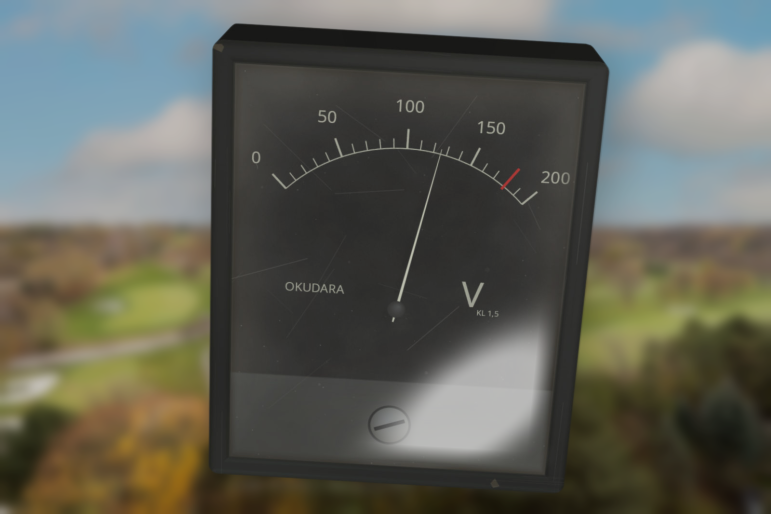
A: 125 V
